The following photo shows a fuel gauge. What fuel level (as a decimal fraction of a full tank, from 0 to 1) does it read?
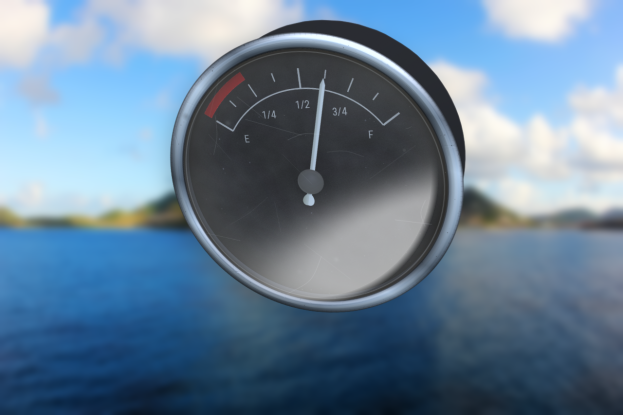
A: 0.625
